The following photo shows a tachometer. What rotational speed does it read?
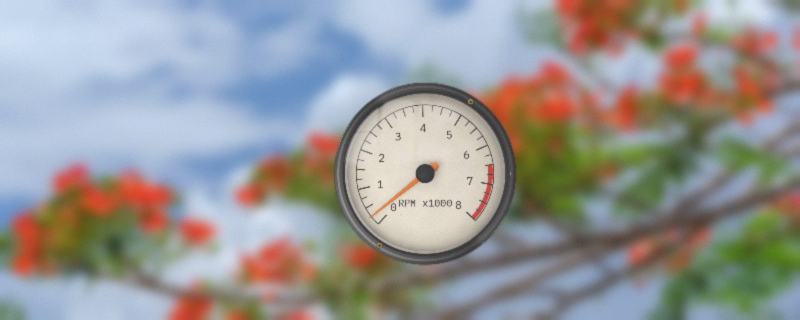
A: 250 rpm
